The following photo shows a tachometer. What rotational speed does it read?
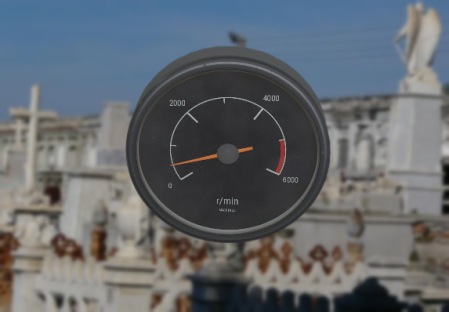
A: 500 rpm
